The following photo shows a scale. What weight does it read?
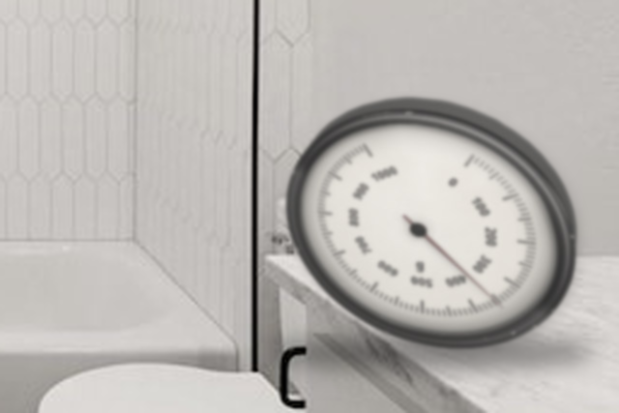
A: 350 g
